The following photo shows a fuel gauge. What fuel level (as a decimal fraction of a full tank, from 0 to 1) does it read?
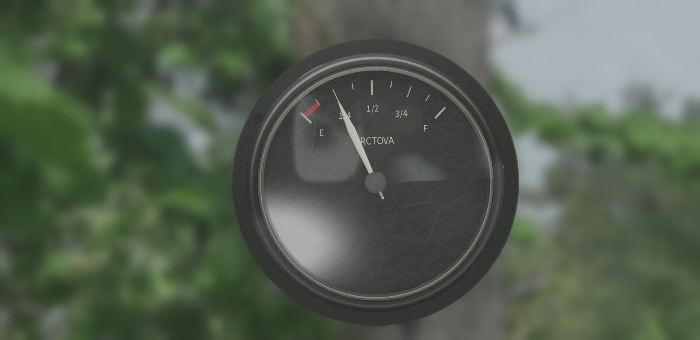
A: 0.25
